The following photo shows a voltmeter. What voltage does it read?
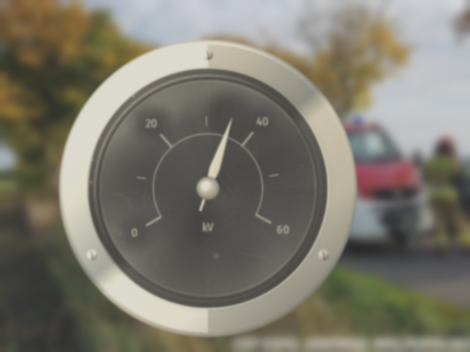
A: 35 kV
